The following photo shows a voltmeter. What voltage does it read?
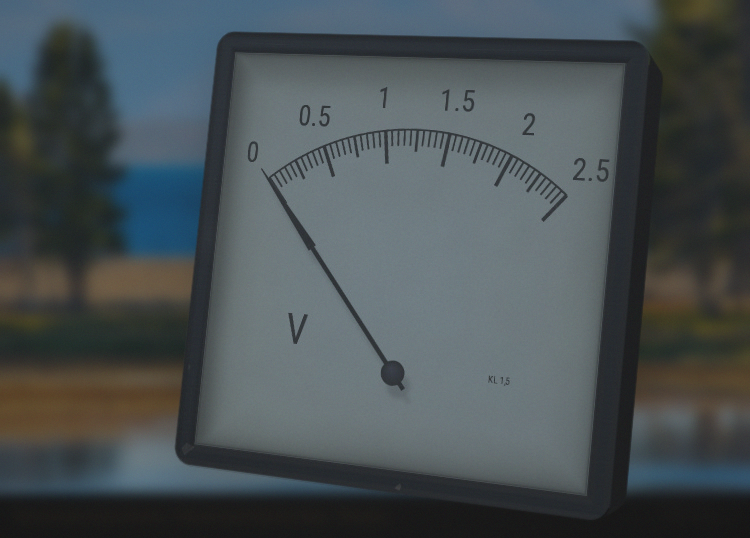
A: 0 V
